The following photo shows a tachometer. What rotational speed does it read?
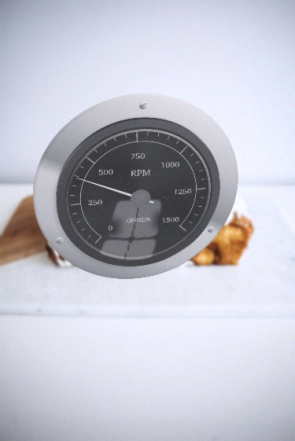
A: 400 rpm
